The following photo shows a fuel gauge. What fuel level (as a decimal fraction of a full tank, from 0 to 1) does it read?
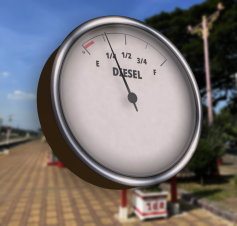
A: 0.25
